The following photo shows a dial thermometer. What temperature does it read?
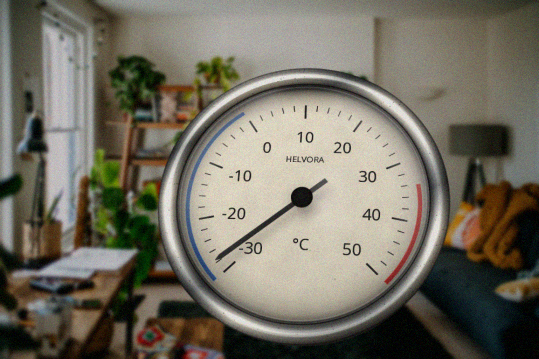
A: -28 °C
